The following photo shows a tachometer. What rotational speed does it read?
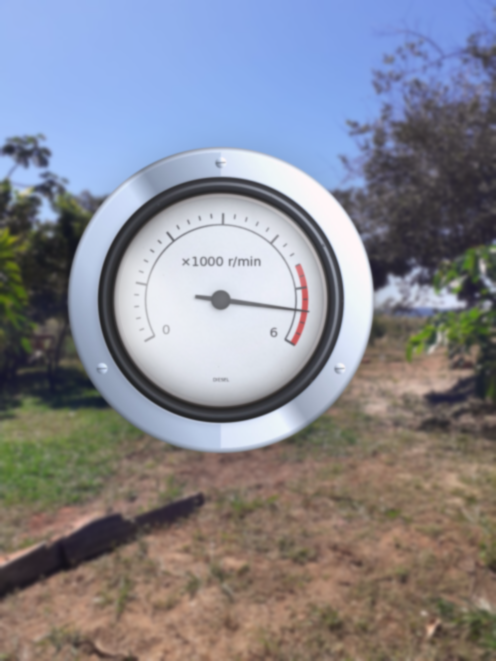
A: 5400 rpm
